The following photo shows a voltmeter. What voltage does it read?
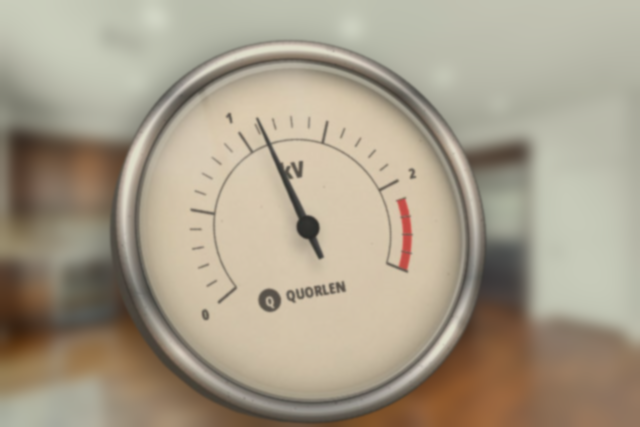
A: 1.1 kV
